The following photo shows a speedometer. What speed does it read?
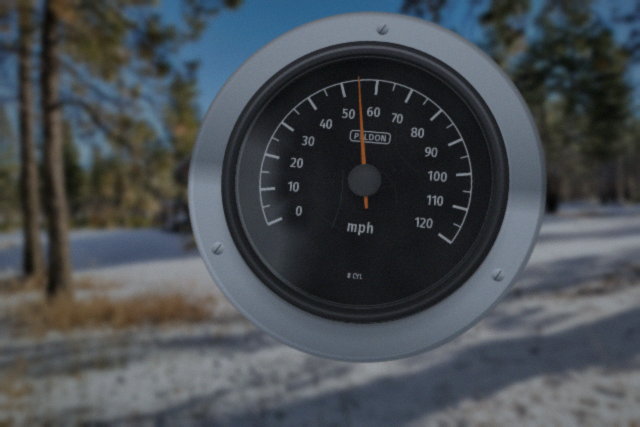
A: 55 mph
